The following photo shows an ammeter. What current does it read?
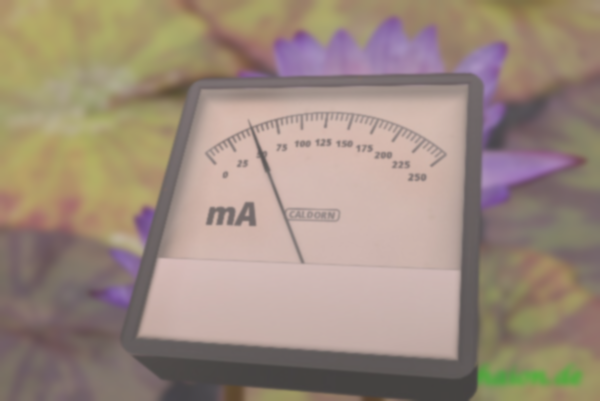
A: 50 mA
